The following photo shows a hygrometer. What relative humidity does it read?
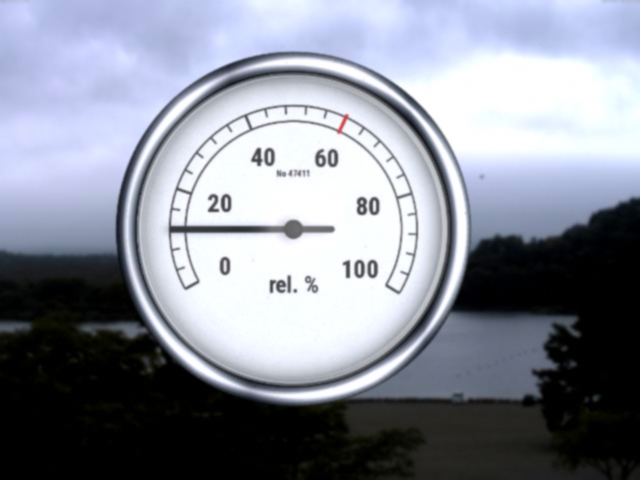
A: 12 %
